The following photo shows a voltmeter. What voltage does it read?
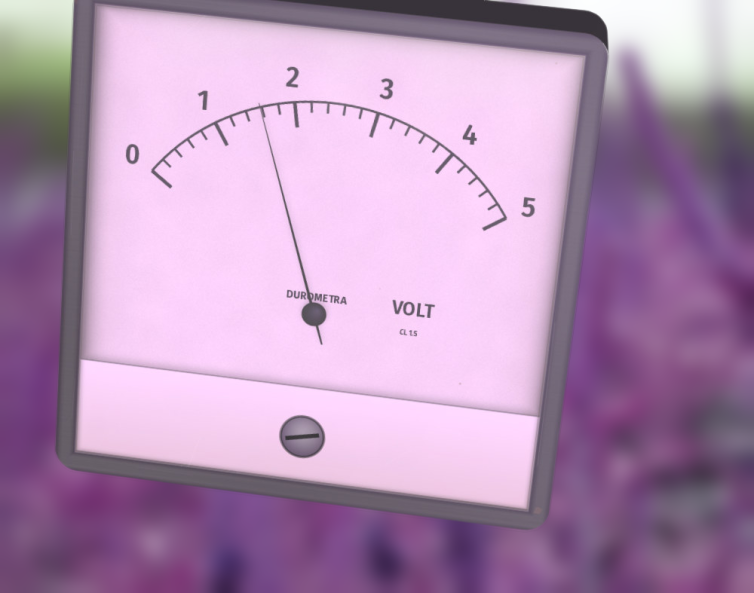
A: 1.6 V
